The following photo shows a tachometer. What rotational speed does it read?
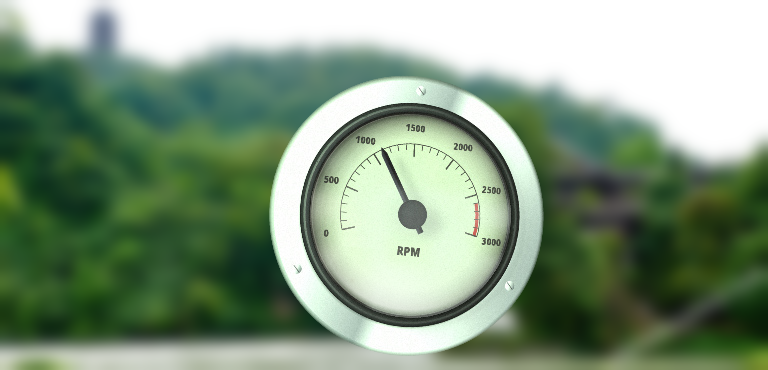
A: 1100 rpm
